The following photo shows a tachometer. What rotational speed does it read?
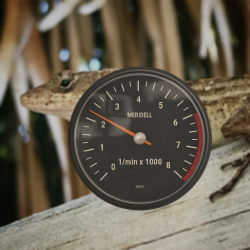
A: 2250 rpm
